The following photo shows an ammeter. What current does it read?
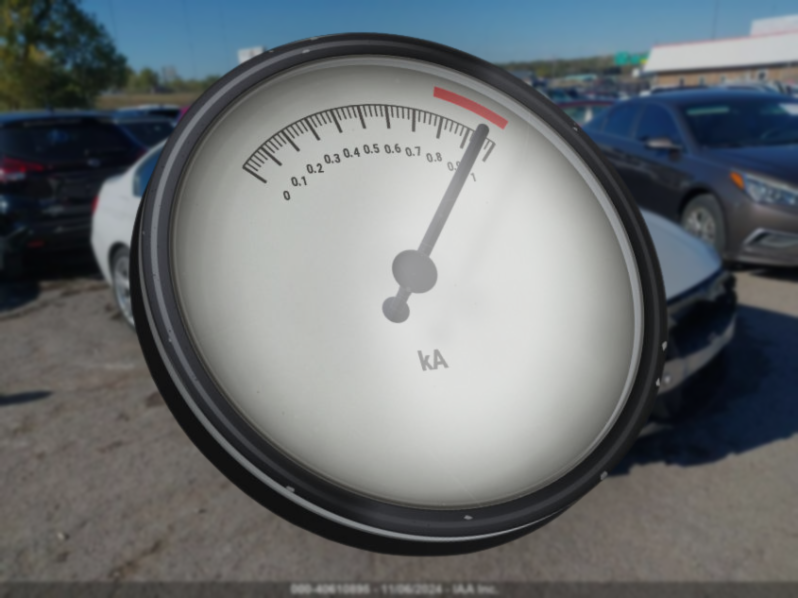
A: 0.94 kA
